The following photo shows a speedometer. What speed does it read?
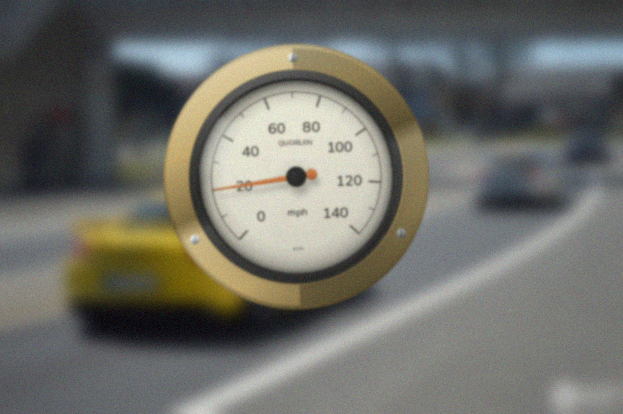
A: 20 mph
